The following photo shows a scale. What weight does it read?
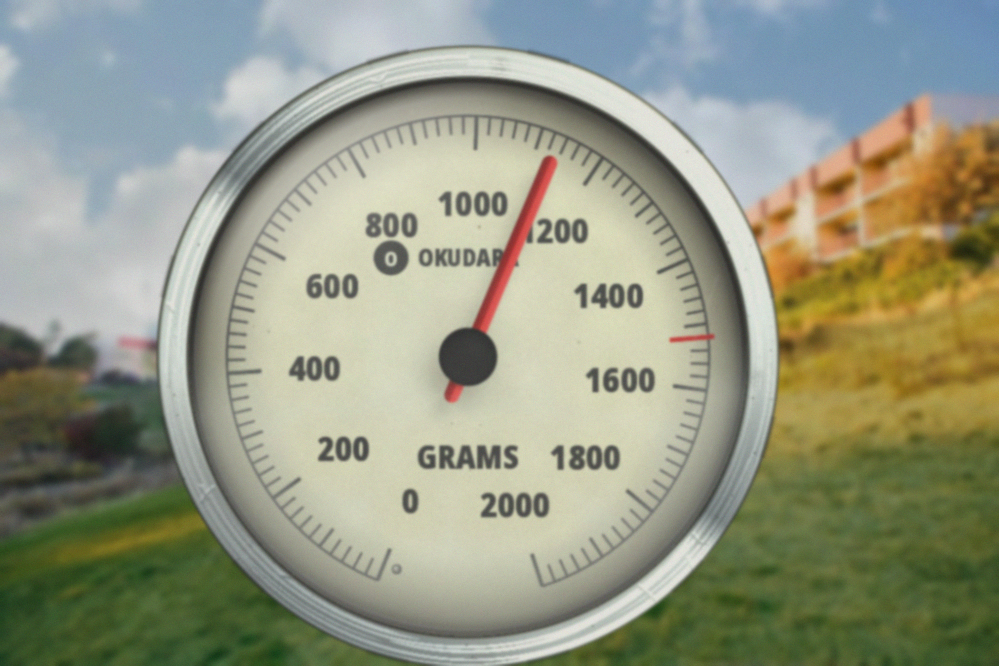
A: 1130 g
